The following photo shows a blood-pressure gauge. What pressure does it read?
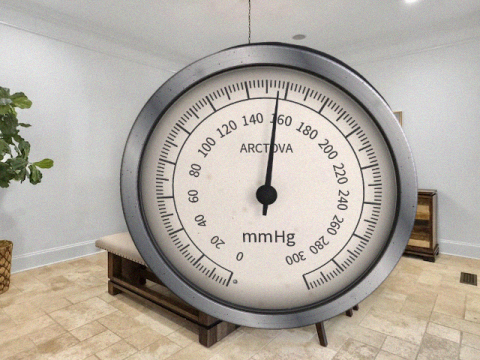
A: 156 mmHg
